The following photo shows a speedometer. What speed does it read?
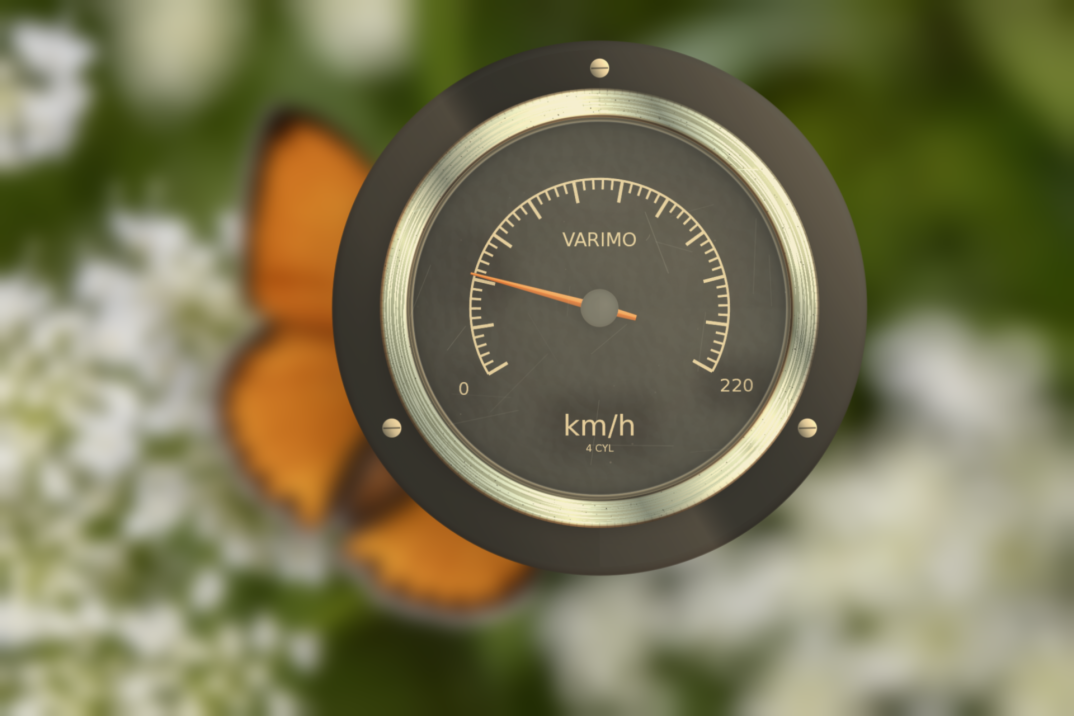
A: 42 km/h
